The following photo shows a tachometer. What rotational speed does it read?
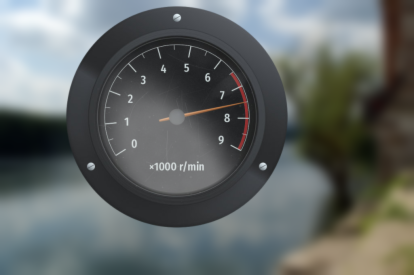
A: 7500 rpm
